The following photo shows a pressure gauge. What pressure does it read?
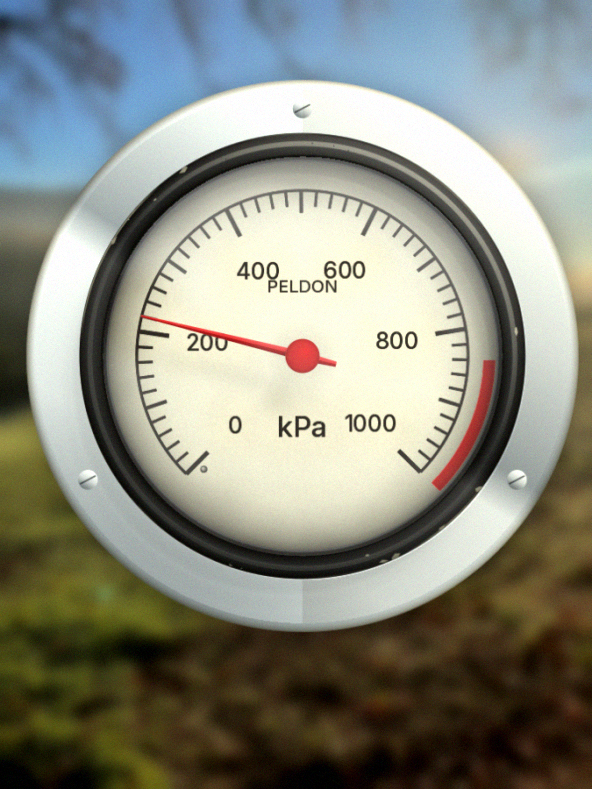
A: 220 kPa
